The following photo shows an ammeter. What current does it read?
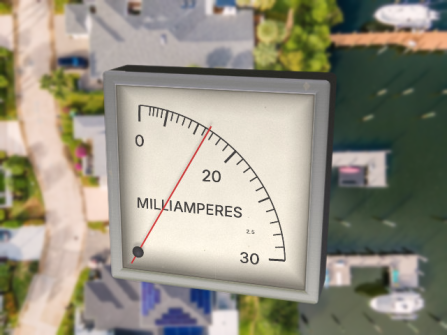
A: 16.5 mA
